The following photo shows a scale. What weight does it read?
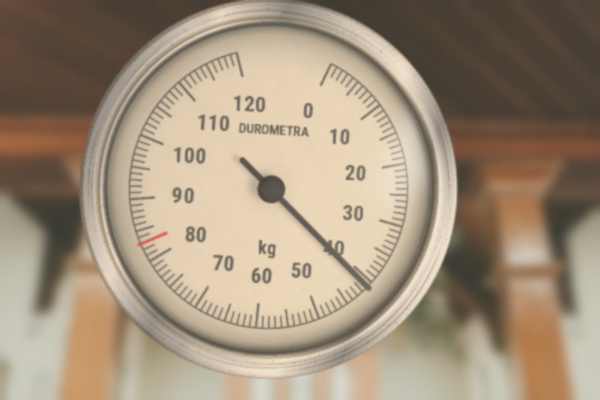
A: 41 kg
